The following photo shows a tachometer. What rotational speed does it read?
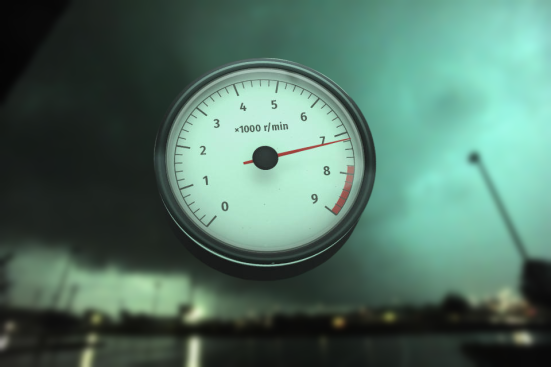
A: 7200 rpm
